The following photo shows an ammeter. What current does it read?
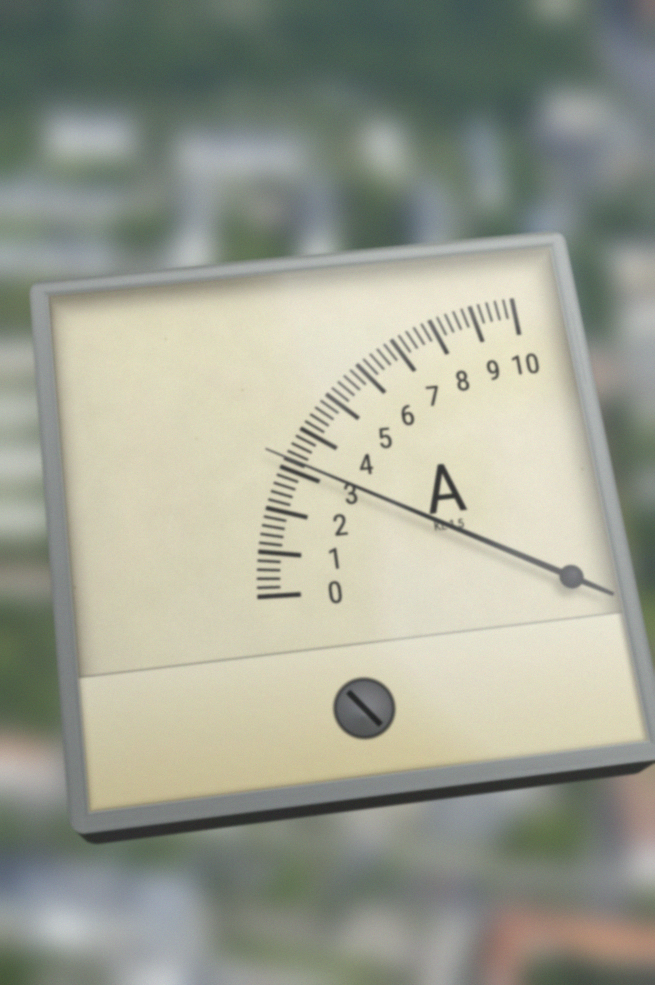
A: 3.2 A
